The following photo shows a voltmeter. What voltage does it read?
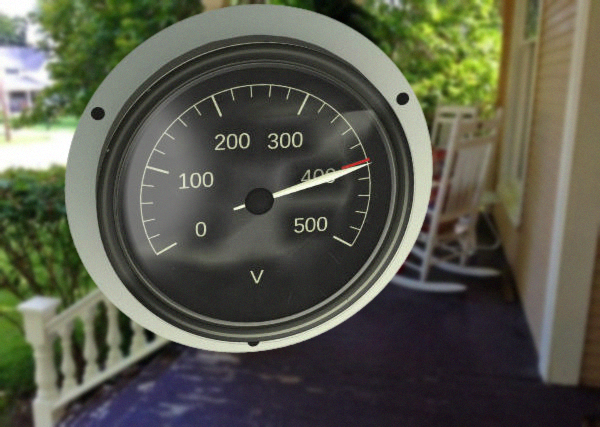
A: 400 V
